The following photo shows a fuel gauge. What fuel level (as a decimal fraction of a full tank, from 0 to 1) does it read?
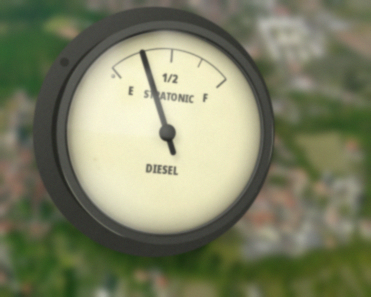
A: 0.25
